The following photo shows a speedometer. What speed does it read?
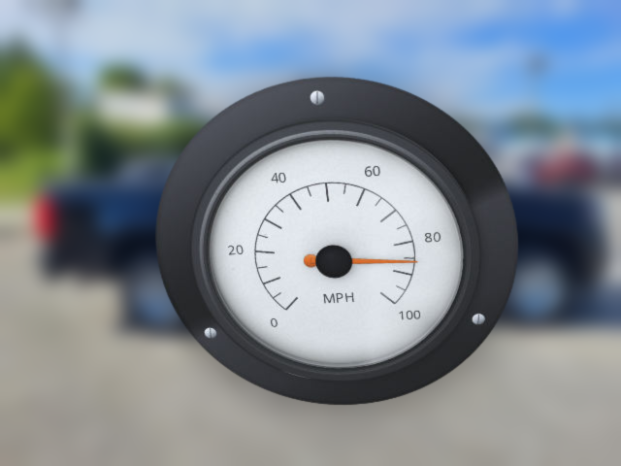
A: 85 mph
